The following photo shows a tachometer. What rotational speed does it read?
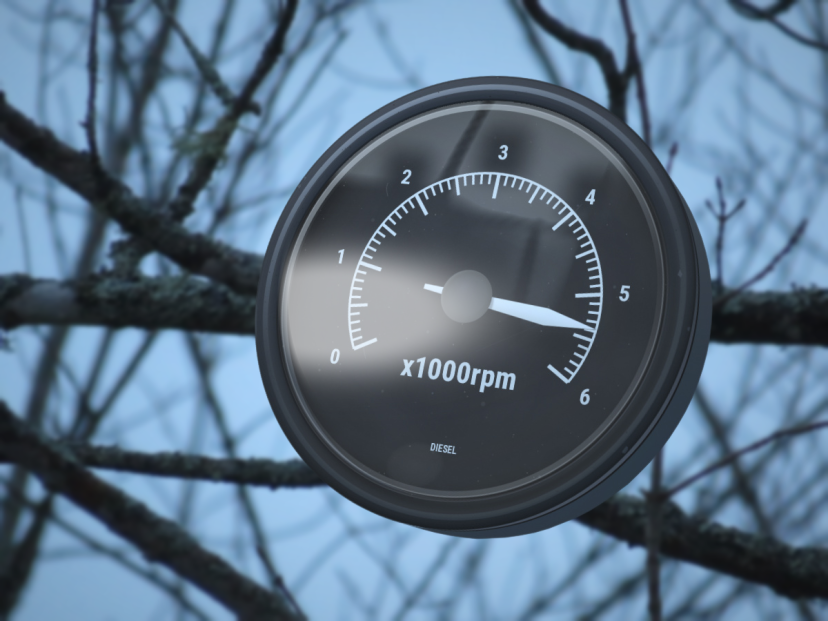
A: 5400 rpm
